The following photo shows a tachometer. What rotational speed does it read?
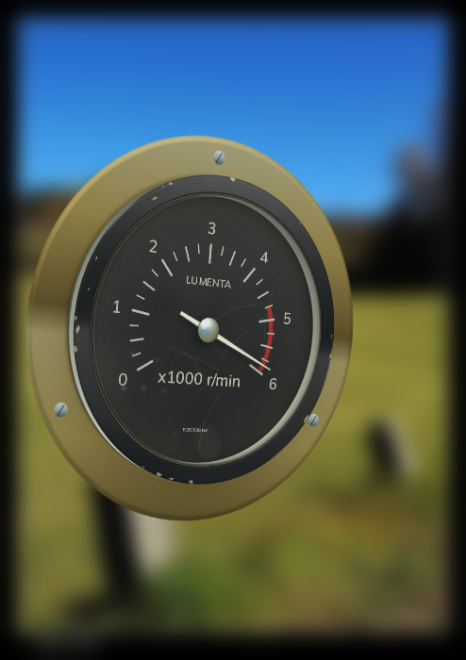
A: 5875 rpm
